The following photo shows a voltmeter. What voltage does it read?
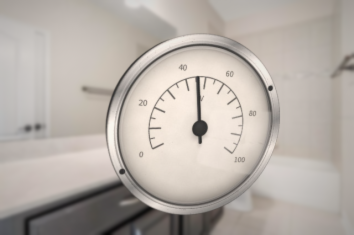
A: 45 V
